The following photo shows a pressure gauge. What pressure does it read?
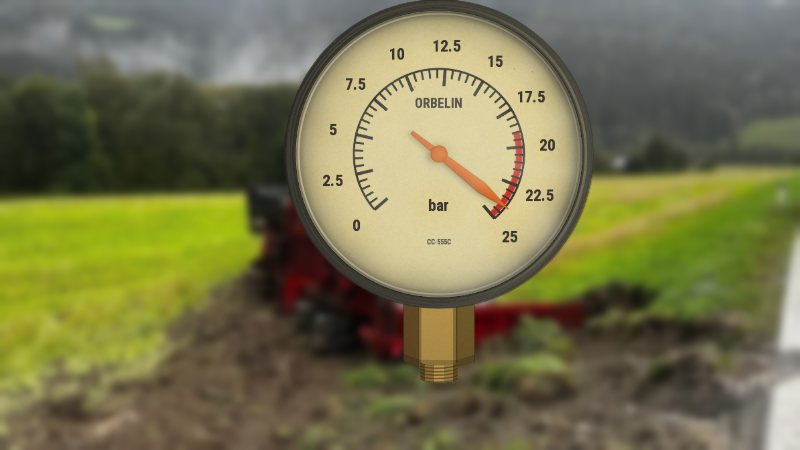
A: 24 bar
